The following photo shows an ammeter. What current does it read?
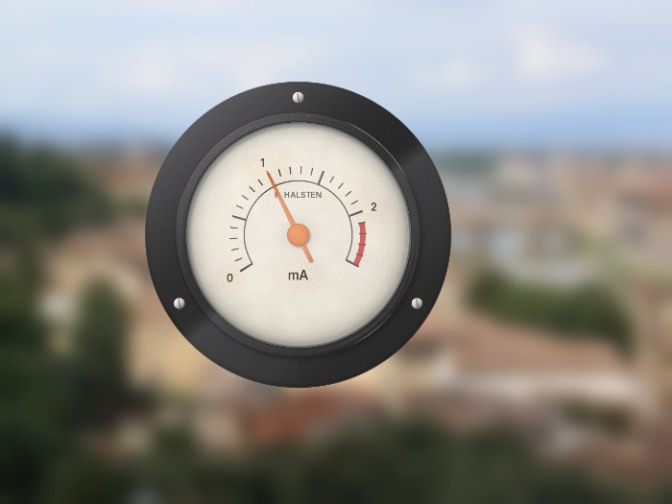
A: 1 mA
